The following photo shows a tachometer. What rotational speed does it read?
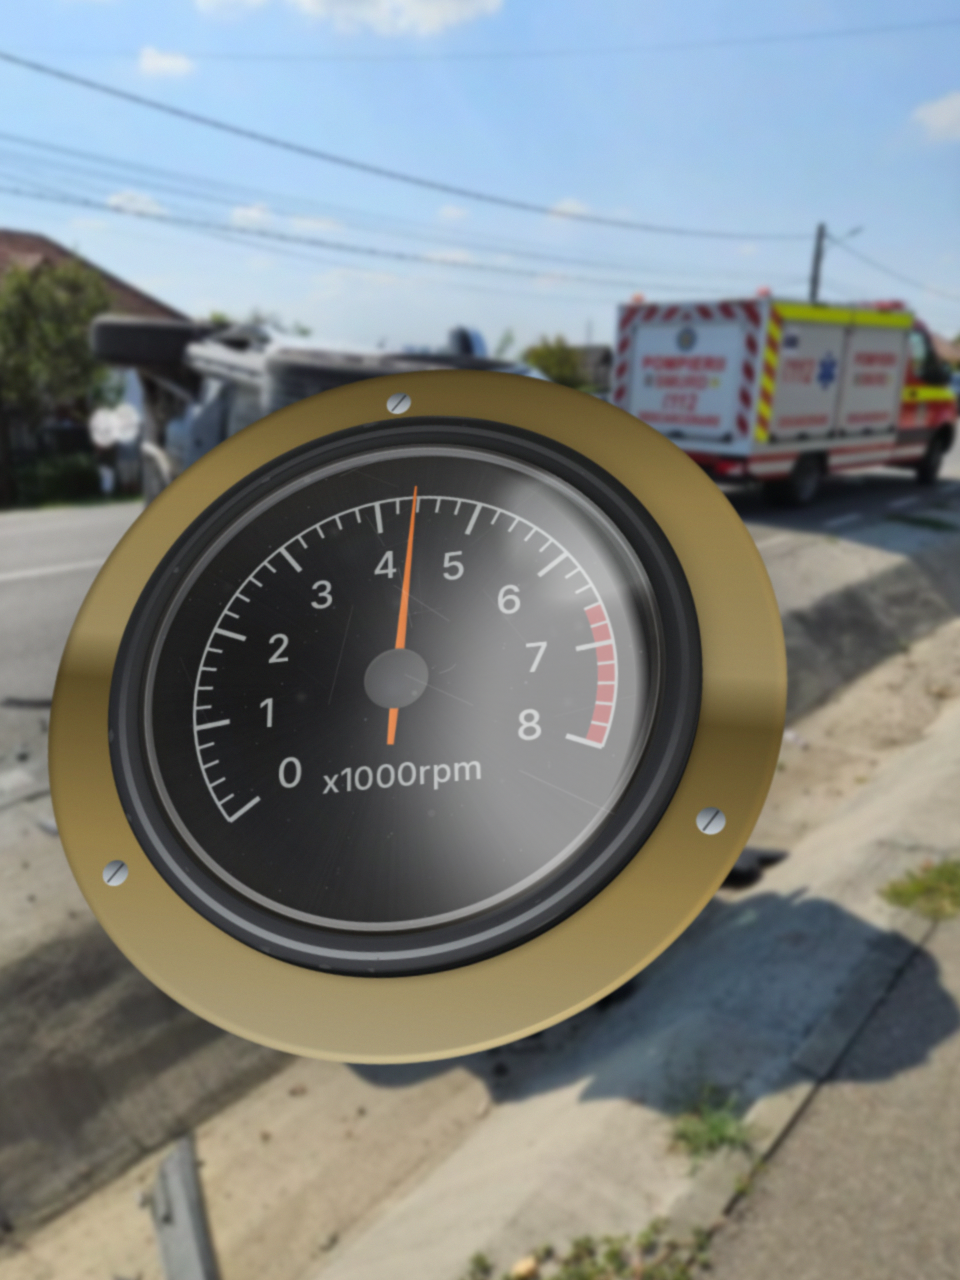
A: 4400 rpm
